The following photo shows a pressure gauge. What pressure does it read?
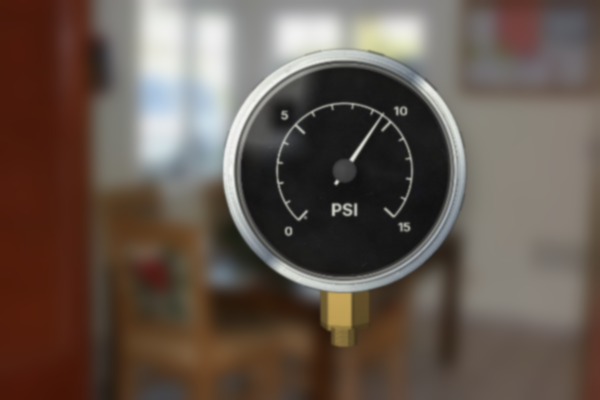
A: 9.5 psi
